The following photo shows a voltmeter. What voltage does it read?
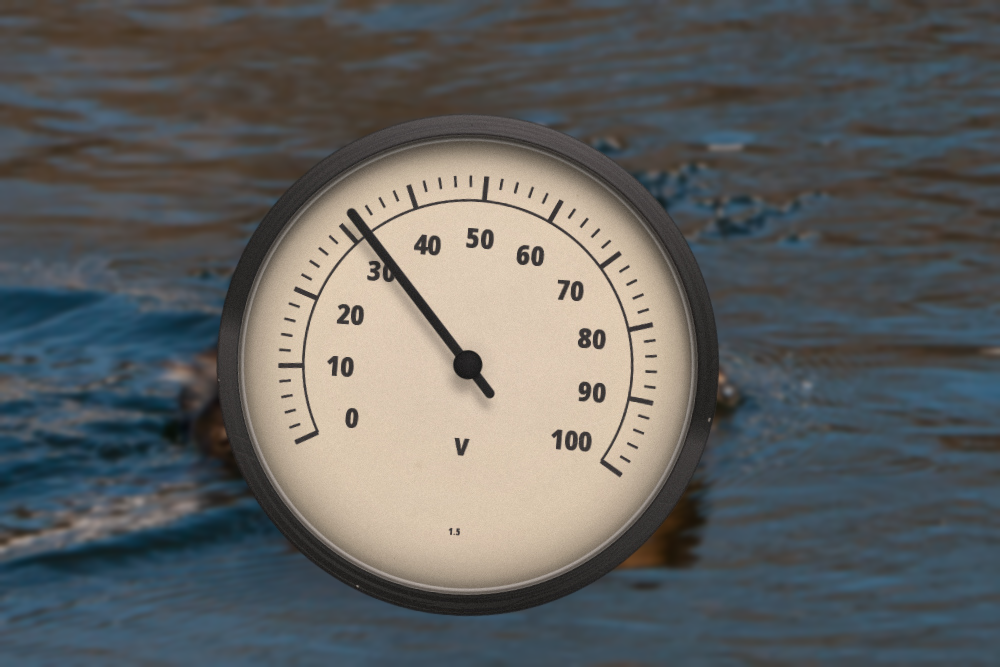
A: 32 V
